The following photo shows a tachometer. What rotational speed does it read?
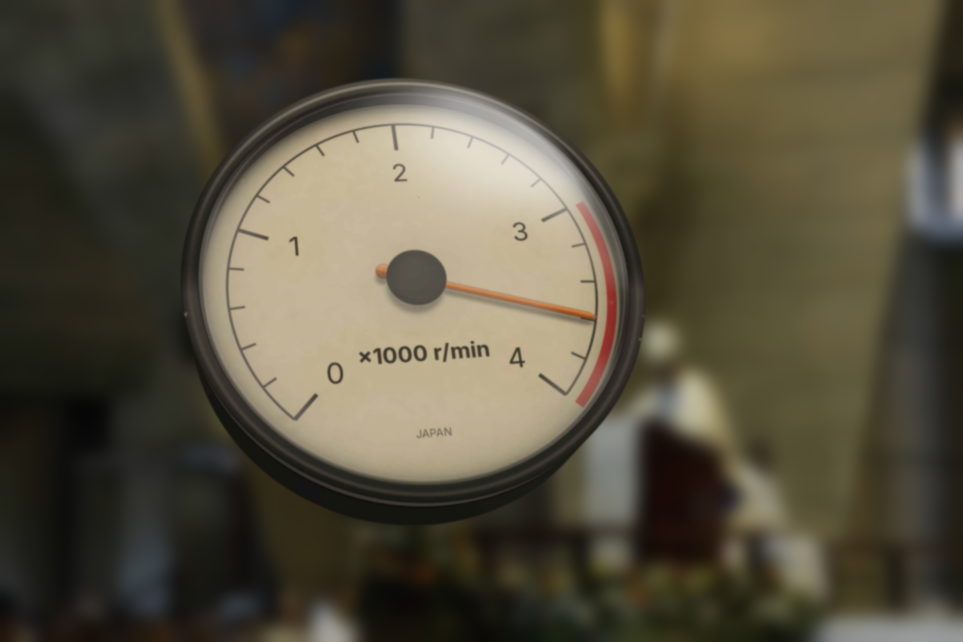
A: 3600 rpm
